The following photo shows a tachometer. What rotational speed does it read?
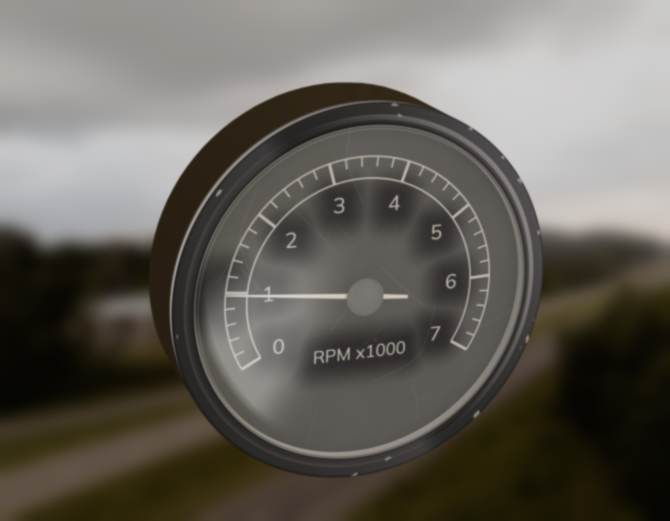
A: 1000 rpm
